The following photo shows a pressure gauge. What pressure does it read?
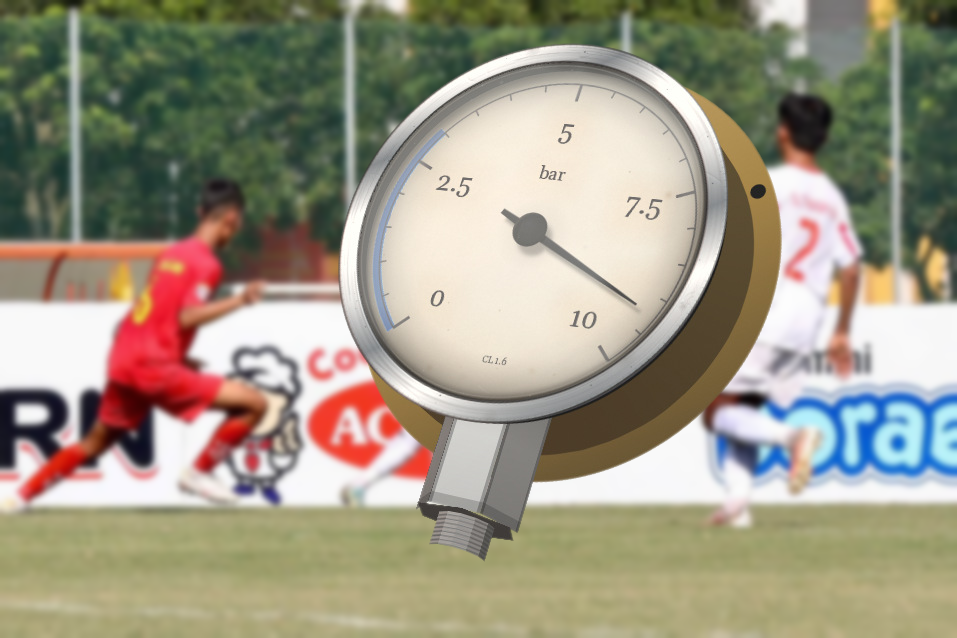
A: 9.25 bar
